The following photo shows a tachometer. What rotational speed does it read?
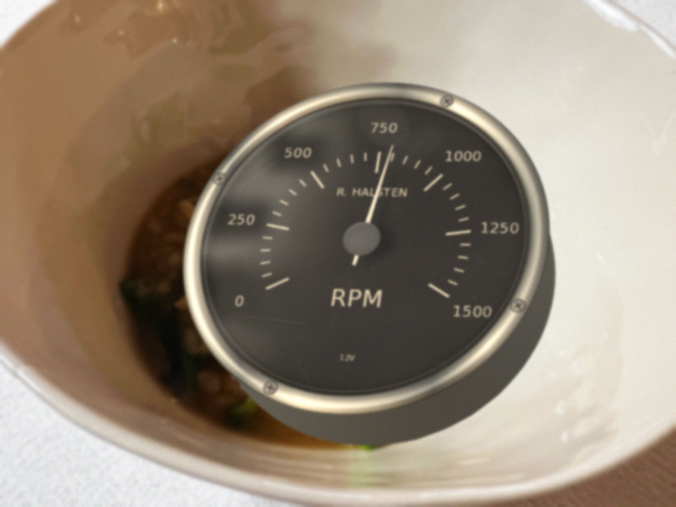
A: 800 rpm
